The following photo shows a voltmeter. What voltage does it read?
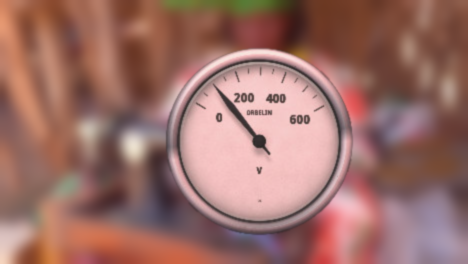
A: 100 V
